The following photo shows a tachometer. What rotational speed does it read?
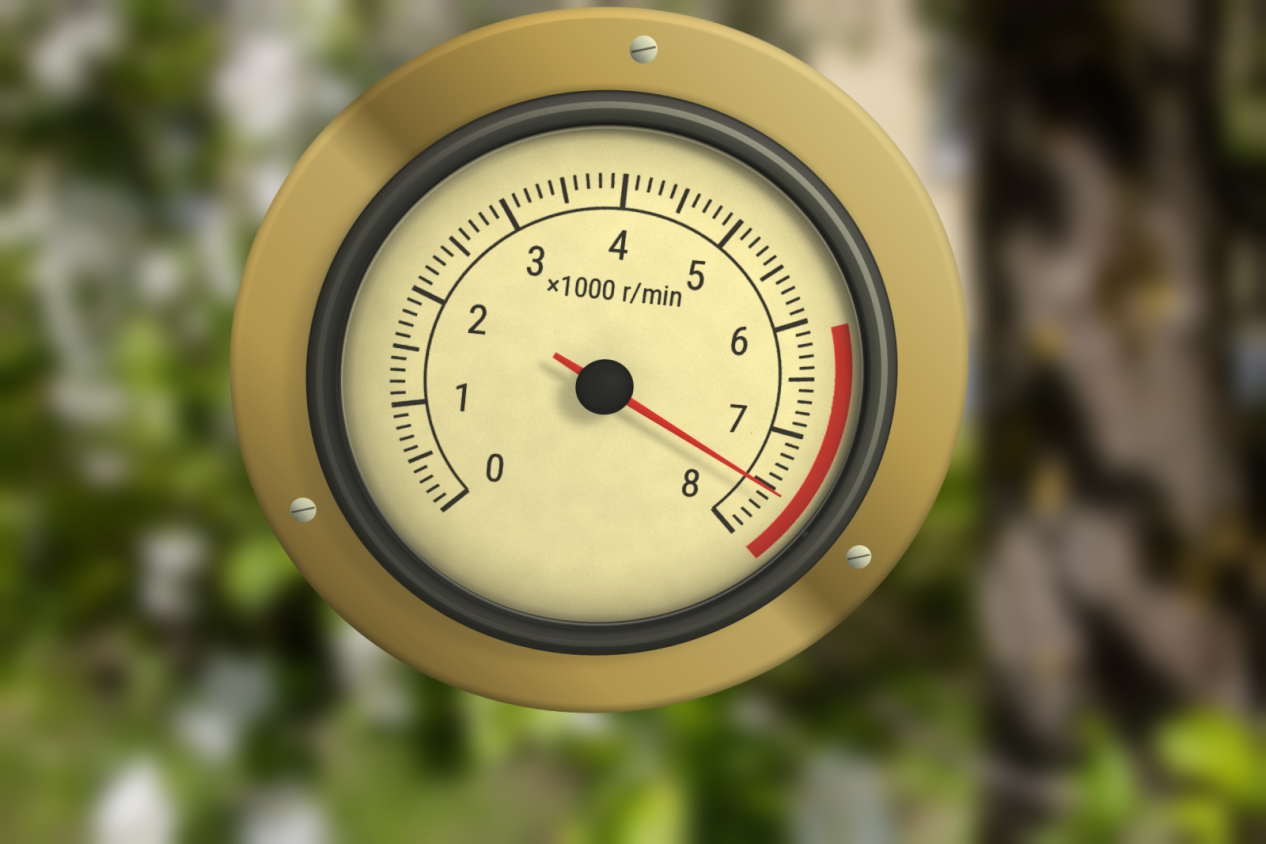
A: 7500 rpm
